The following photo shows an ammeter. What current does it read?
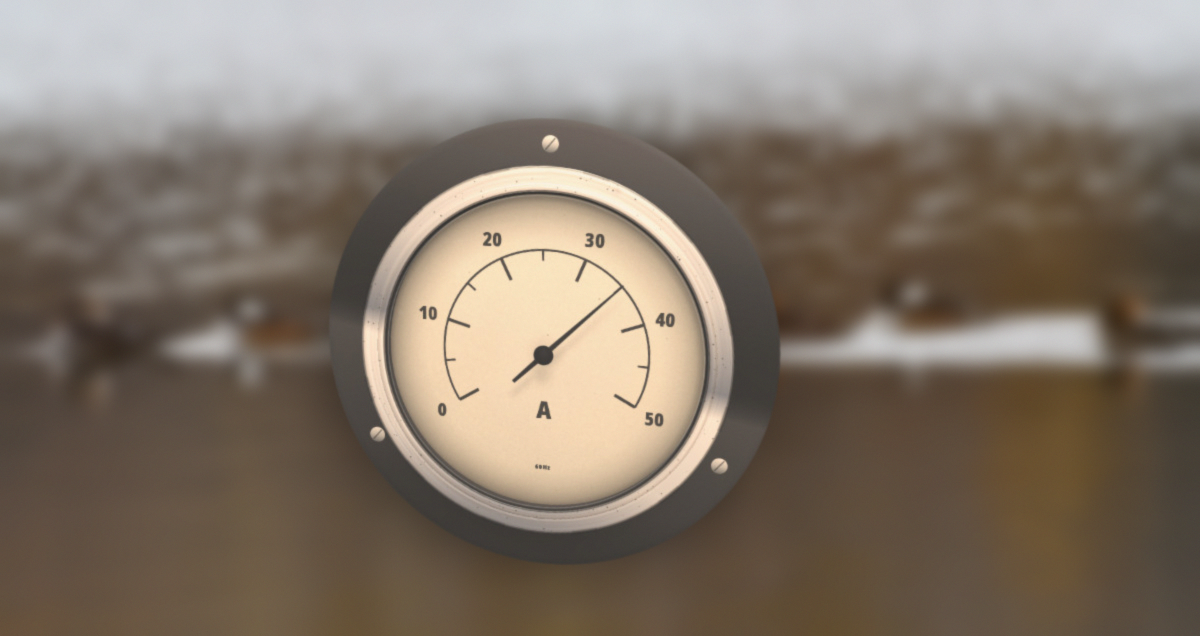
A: 35 A
